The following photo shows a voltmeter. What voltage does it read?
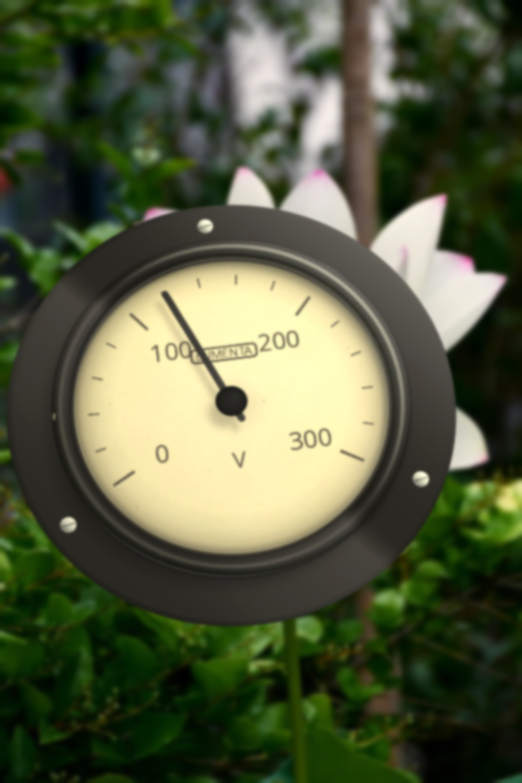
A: 120 V
